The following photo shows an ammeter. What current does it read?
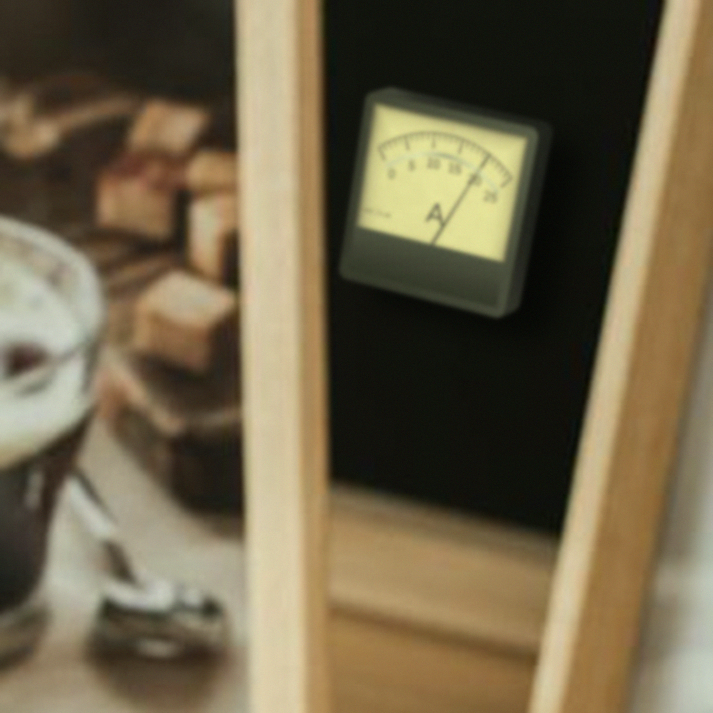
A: 20 A
